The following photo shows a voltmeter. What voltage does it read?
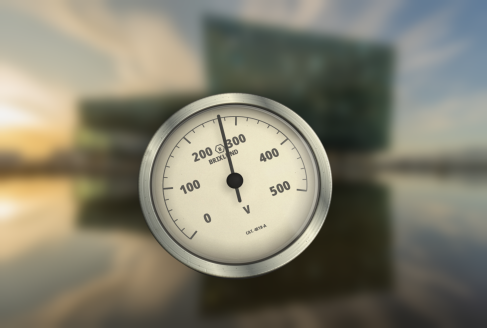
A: 270 V
